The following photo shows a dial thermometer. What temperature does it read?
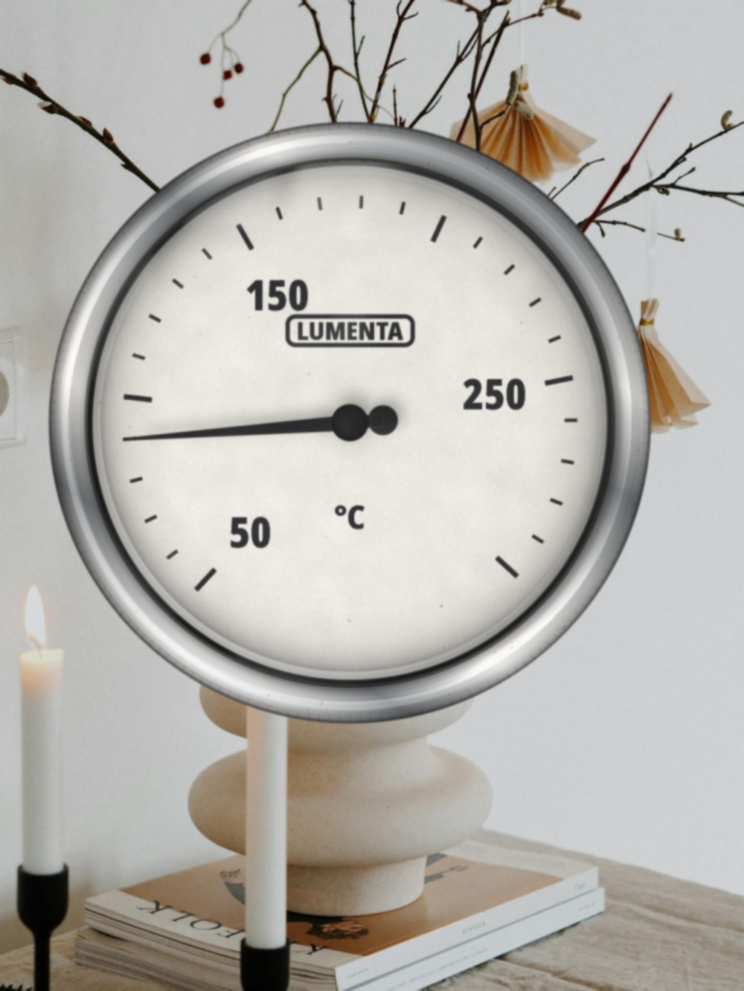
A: 90 °C
